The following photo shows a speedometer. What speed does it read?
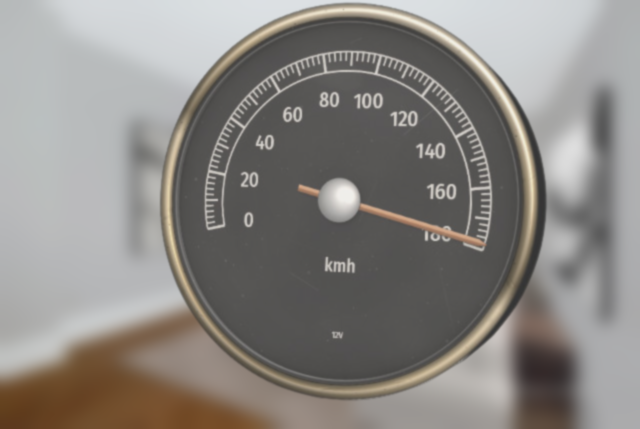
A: 178 km/h
